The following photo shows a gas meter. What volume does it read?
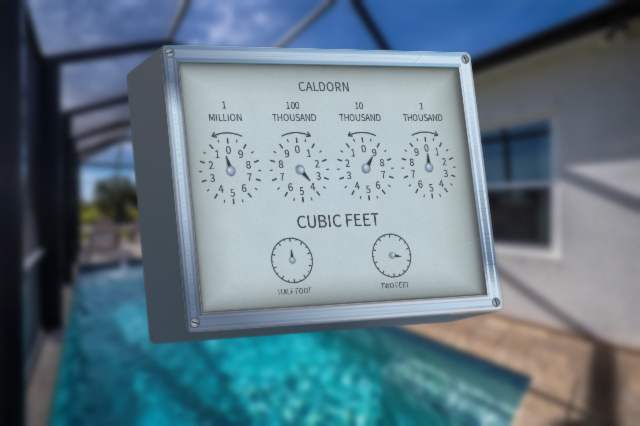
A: 39000 ft³
